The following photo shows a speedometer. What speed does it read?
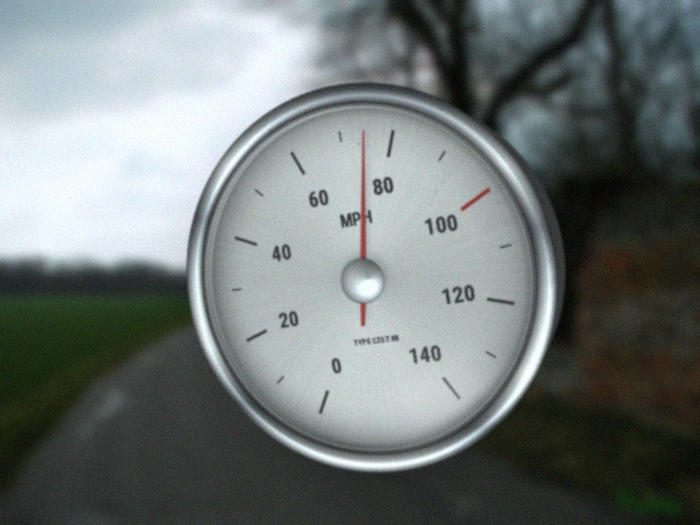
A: 75 mph
